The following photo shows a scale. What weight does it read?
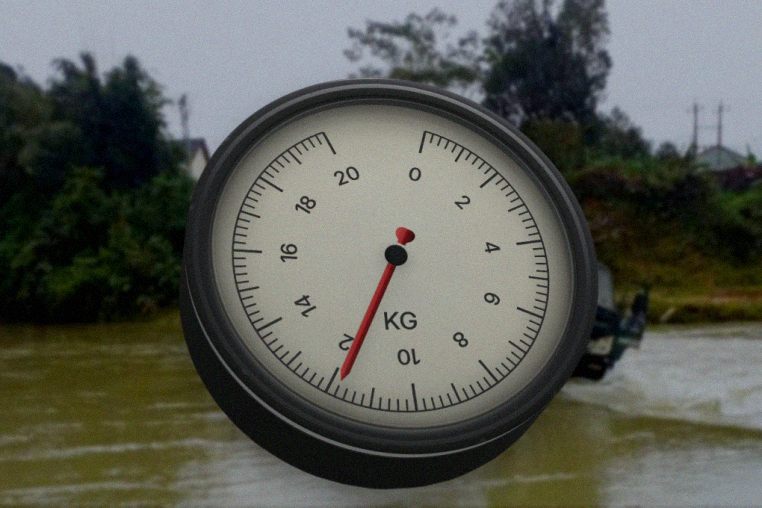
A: 11.8 kg
